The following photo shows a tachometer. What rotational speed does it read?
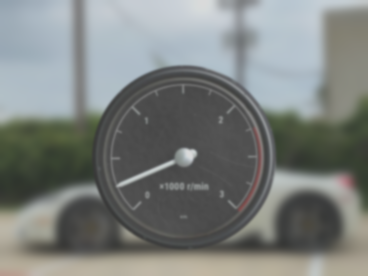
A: 250 rpm
